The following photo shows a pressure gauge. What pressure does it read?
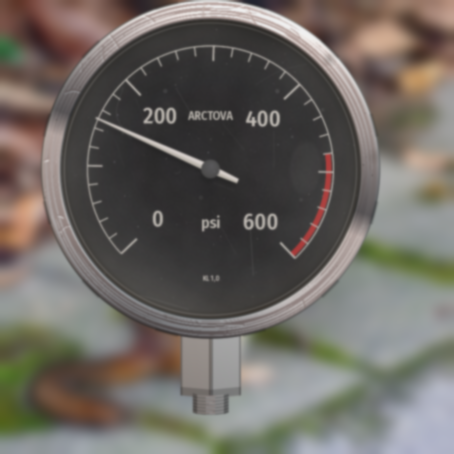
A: 150 psi
